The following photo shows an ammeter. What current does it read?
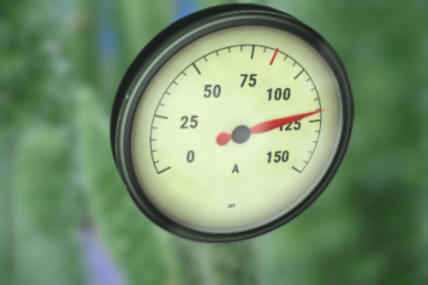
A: 120 A
